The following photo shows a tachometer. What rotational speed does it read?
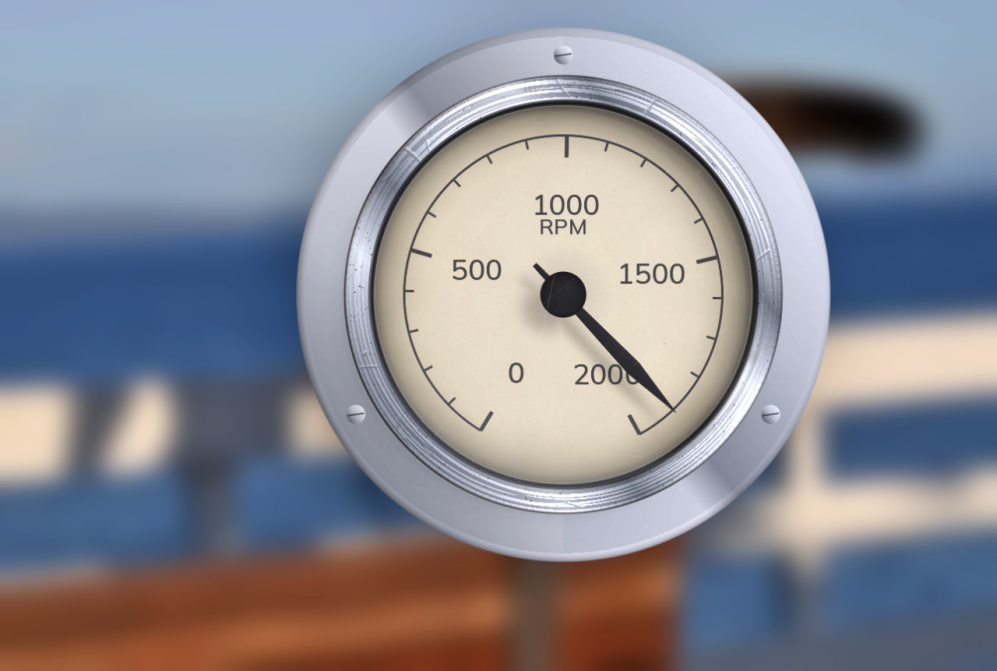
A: 1900 rpm
